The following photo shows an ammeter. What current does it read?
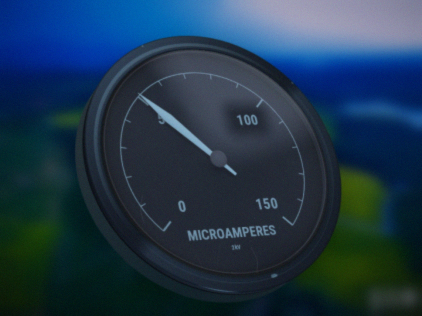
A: 50 µA
